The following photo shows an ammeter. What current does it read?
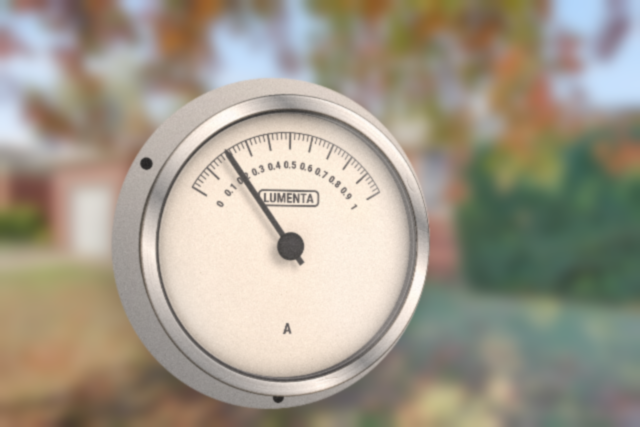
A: 0.2 A
